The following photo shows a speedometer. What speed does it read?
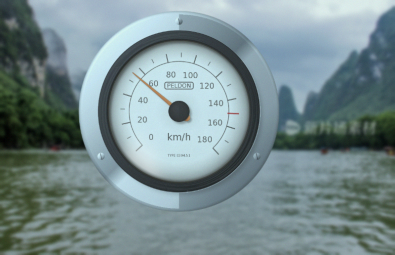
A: 55 km/h
